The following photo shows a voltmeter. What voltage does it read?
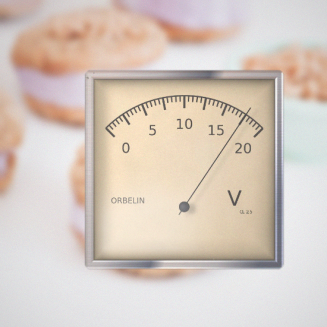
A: 17.5 V
